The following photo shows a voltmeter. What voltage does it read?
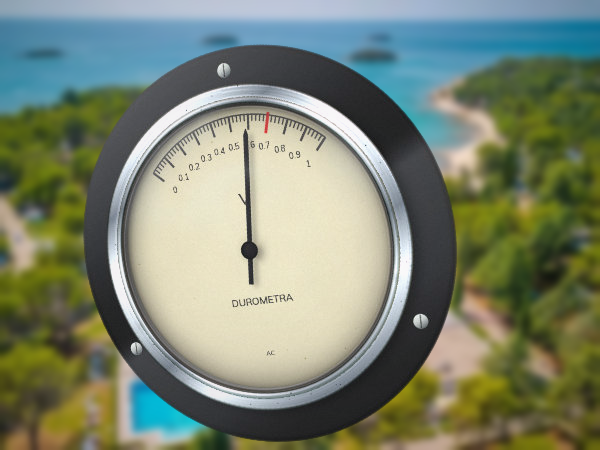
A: 0.6 V
